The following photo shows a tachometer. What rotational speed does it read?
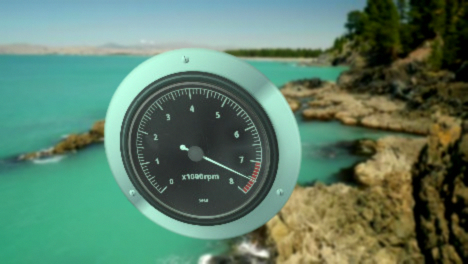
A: 7500 rpm
